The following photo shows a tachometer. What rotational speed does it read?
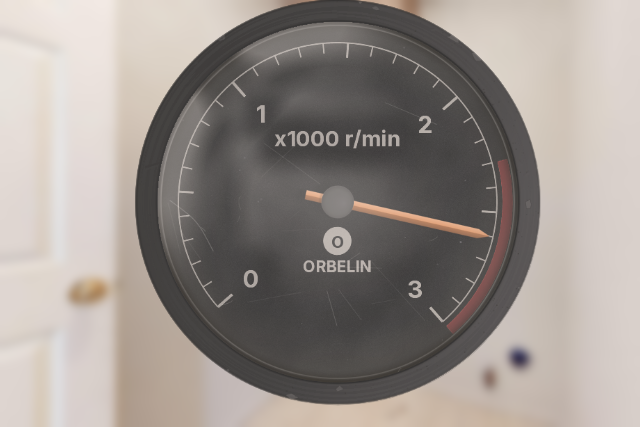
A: 2600 rpm
